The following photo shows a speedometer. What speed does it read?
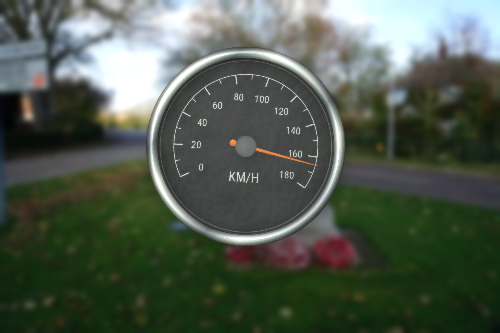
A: 165 km/h
